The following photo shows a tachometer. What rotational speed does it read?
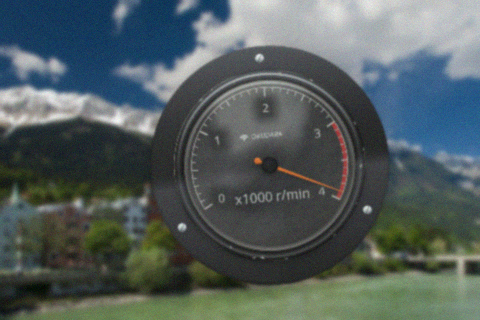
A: 3900 rpm
